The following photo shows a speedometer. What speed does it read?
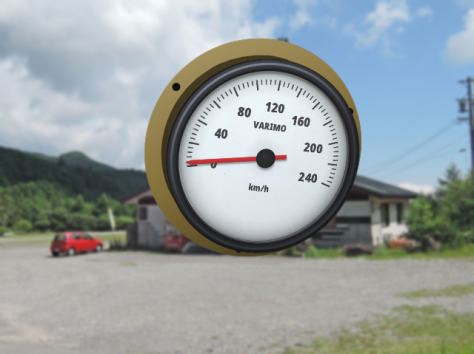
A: 4 km/h
